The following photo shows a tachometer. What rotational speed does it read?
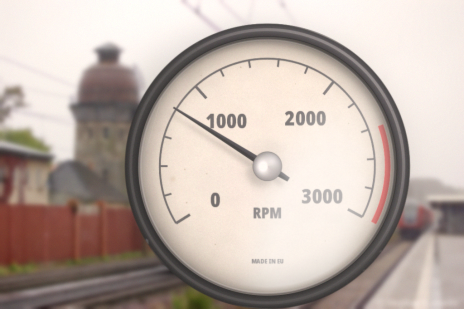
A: 800 rpm
